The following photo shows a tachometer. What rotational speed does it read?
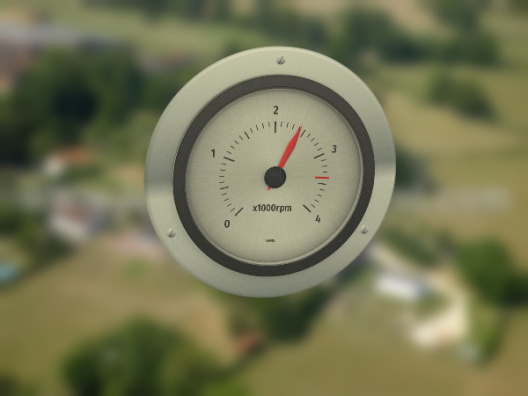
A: 2400 rpm
